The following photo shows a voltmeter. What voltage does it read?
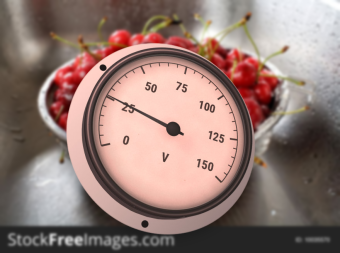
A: 25 V
